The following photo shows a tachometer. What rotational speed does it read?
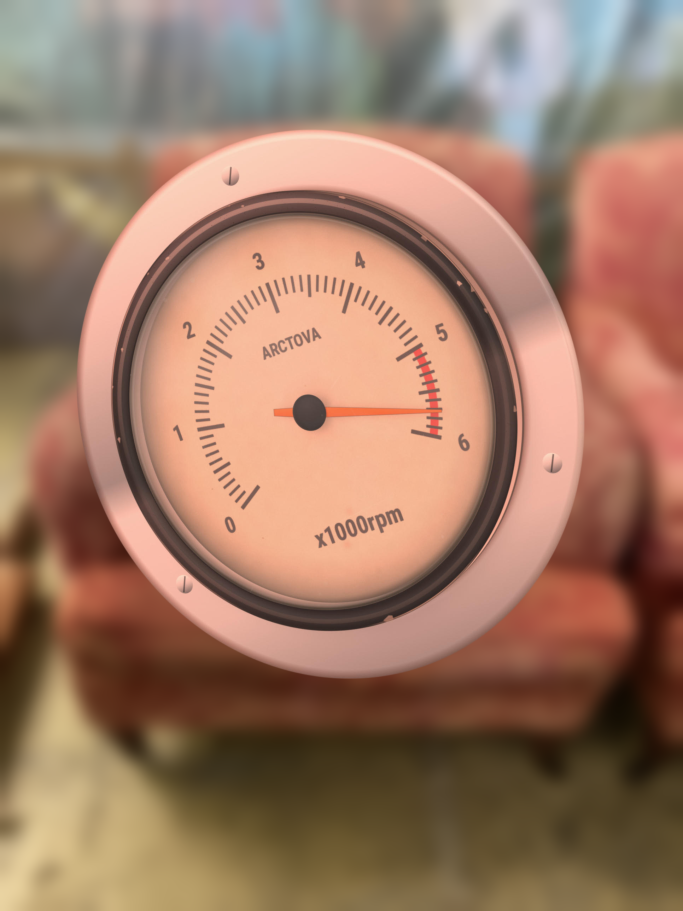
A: 5700 rpm
